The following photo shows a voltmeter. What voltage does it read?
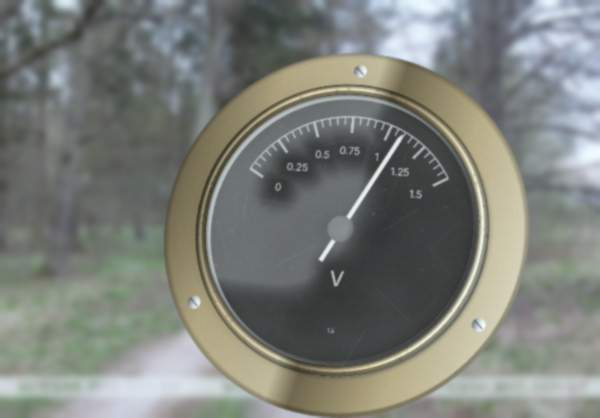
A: 1.1 V
